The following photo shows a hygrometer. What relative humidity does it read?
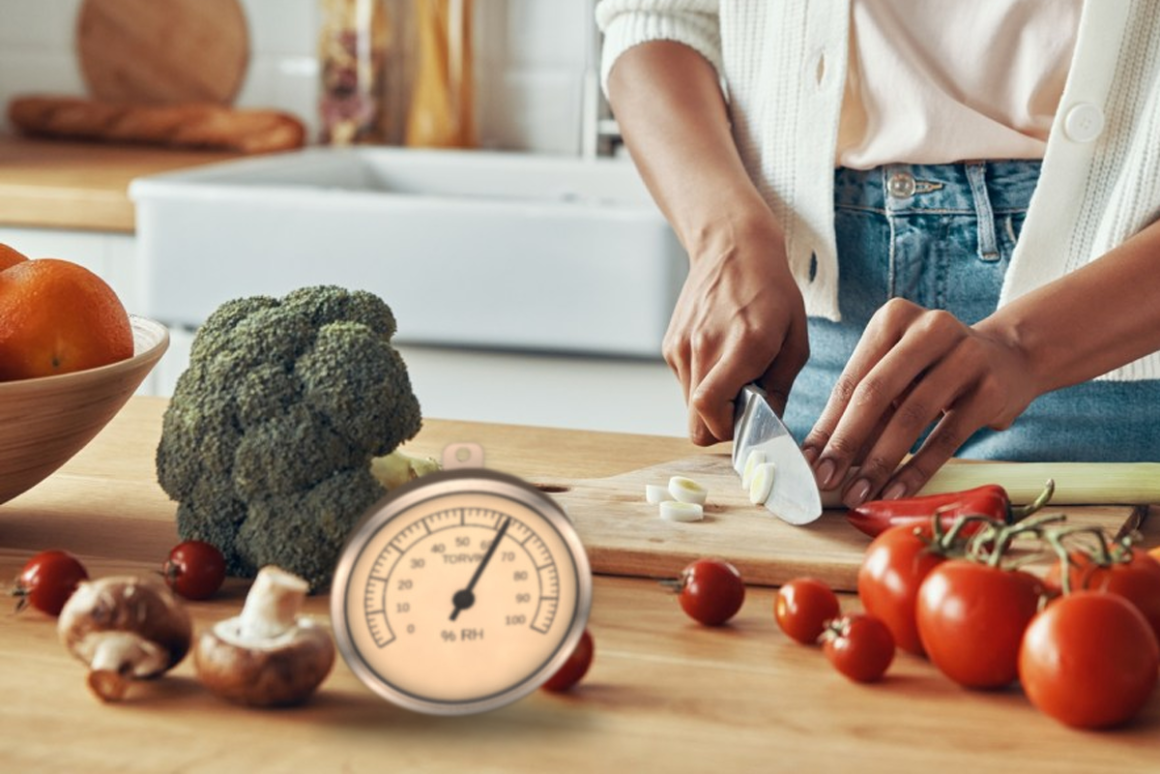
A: 62 %
